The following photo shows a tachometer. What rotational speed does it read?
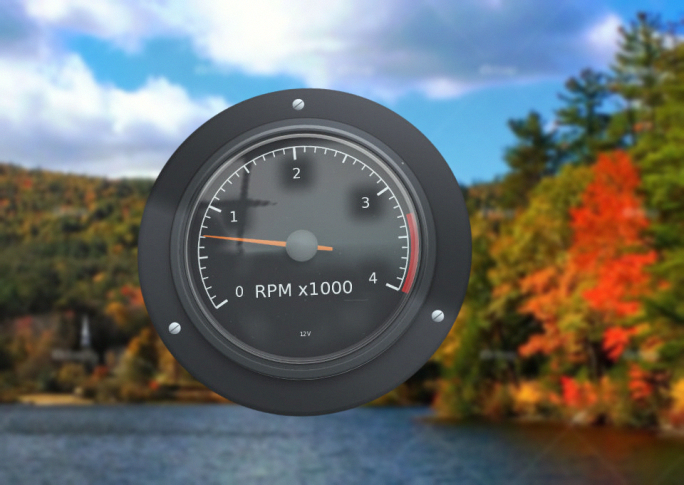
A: 700 rpm
